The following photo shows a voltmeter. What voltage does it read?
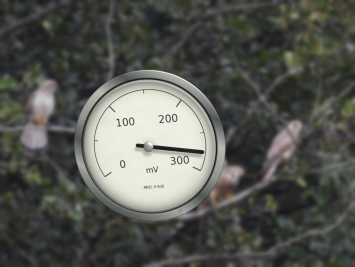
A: 275 mV
